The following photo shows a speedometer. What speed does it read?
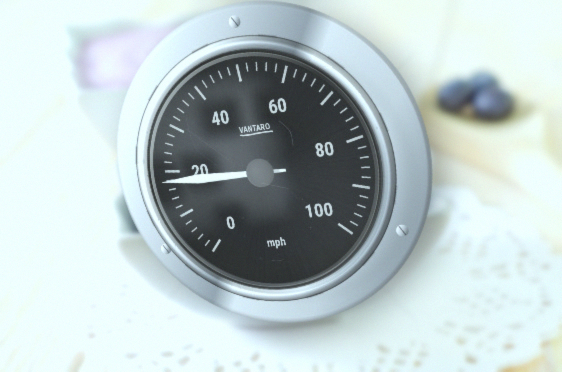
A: 18 mph
